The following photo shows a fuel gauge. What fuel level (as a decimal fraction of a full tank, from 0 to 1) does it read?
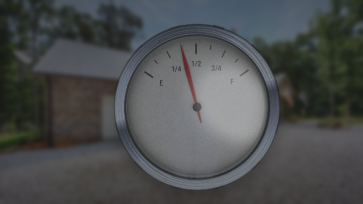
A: 0.375
